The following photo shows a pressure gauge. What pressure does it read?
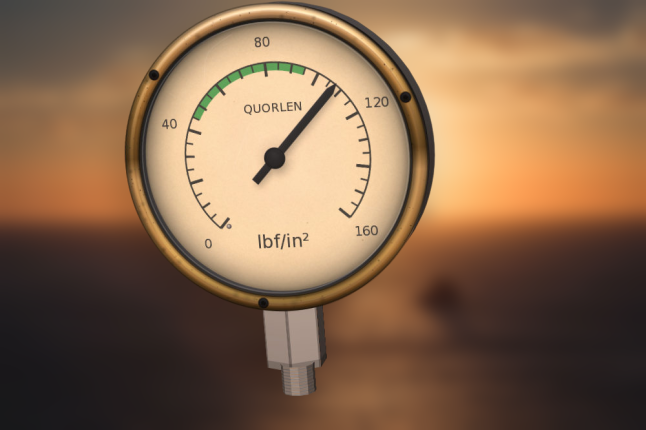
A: 107.5 psi
